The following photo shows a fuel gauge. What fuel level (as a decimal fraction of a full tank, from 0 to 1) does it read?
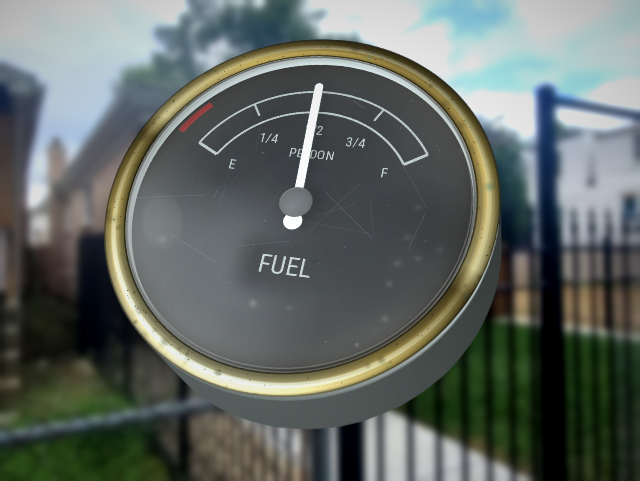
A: 0.5
